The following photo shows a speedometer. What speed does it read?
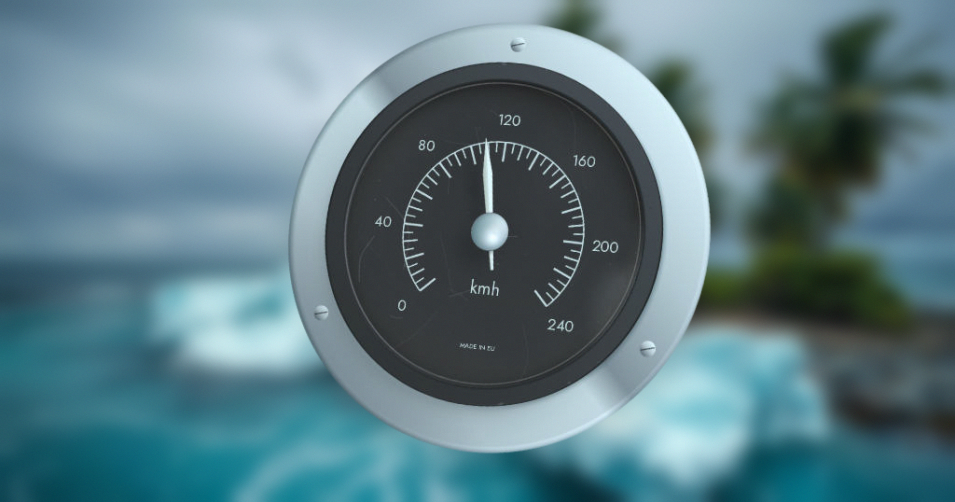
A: 110 km/h
